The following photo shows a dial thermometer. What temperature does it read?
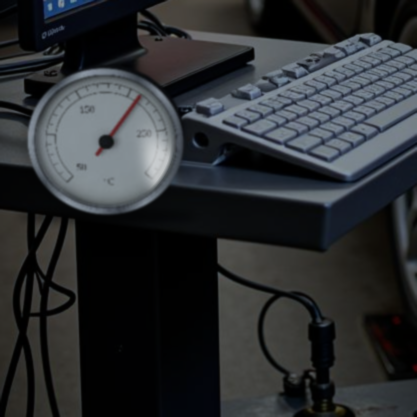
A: 210 °C
